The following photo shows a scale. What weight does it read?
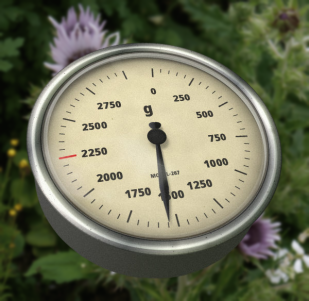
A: 1550 g
